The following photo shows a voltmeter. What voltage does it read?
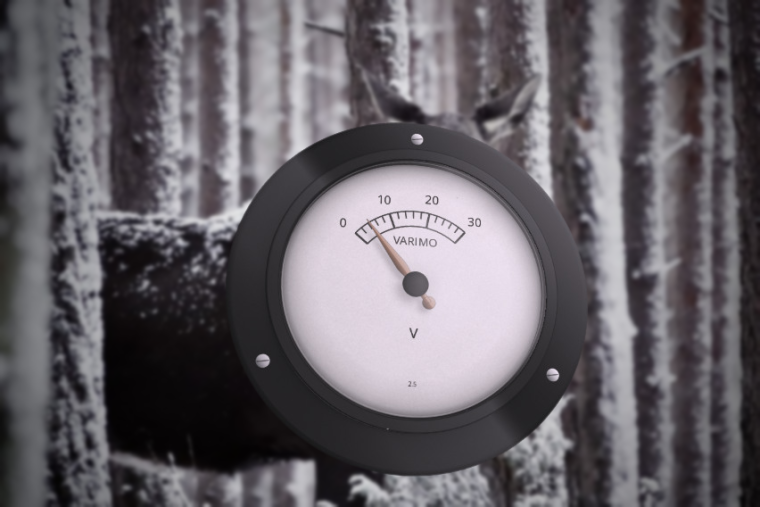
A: 4 V
